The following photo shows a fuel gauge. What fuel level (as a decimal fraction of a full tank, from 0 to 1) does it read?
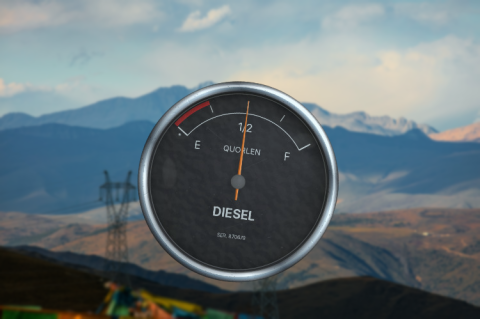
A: 0.5
